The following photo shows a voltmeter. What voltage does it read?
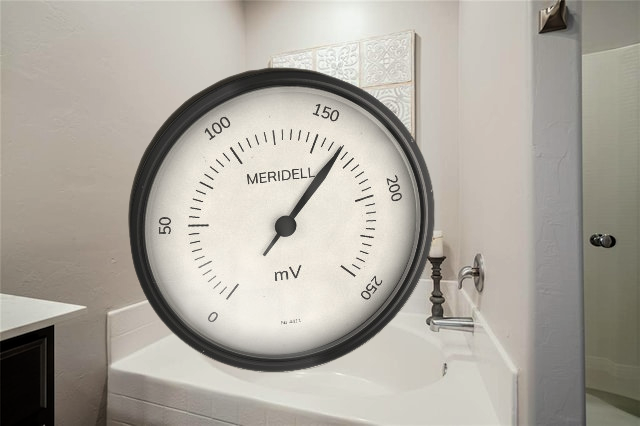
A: 165 mV
